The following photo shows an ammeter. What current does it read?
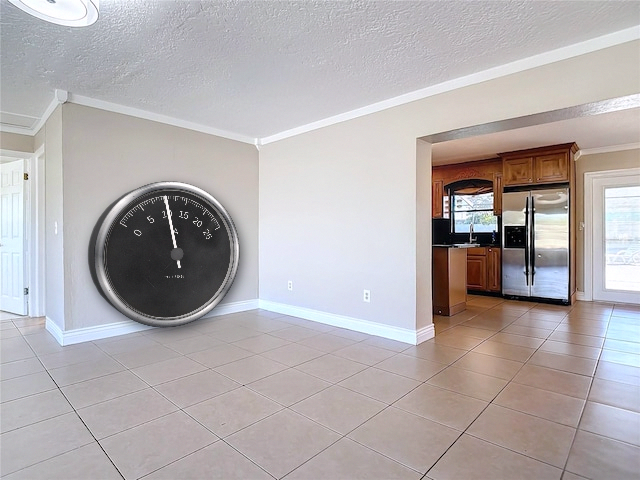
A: 10 A
